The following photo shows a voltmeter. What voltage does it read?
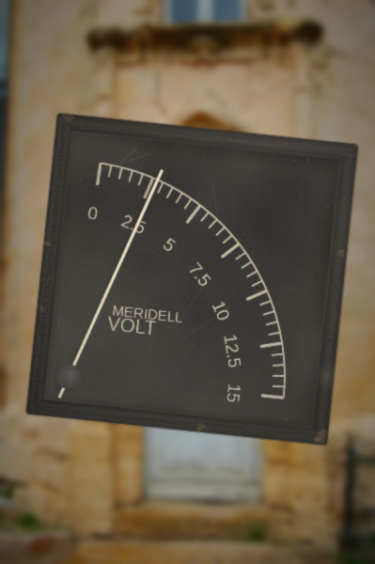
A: 2.75 V
